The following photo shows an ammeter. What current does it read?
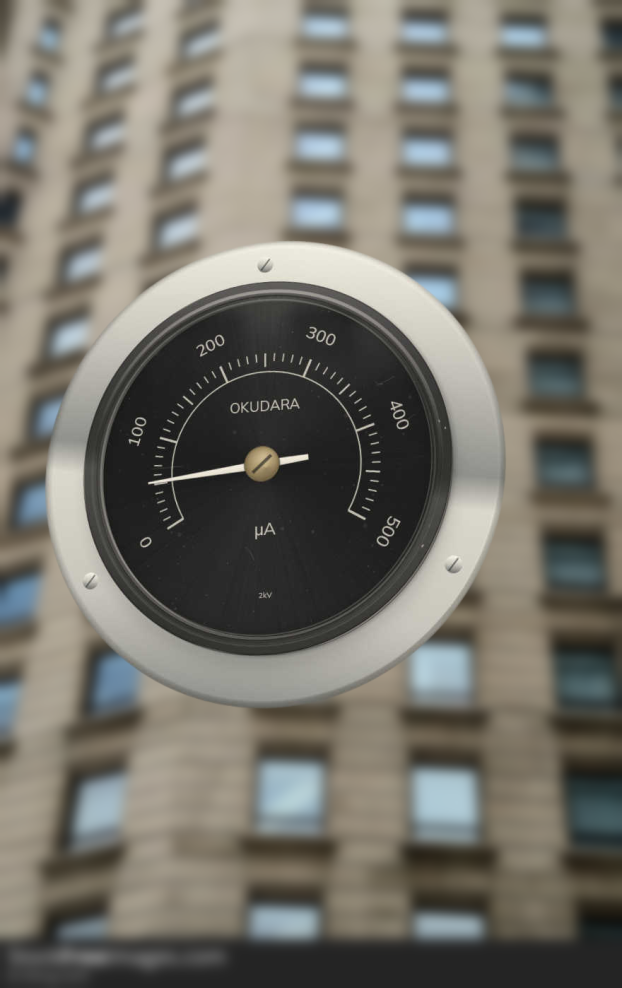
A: 50 µA
